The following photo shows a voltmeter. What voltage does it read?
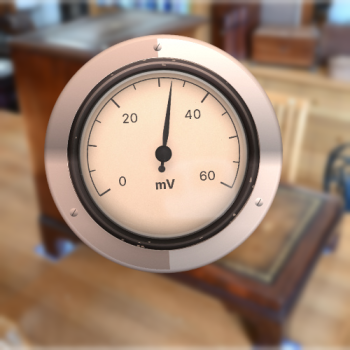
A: 32.5 mV
